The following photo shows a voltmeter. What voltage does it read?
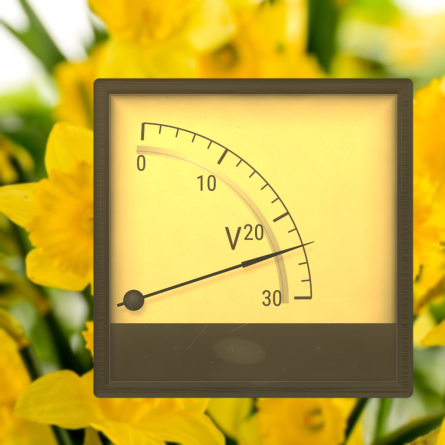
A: 24 V
